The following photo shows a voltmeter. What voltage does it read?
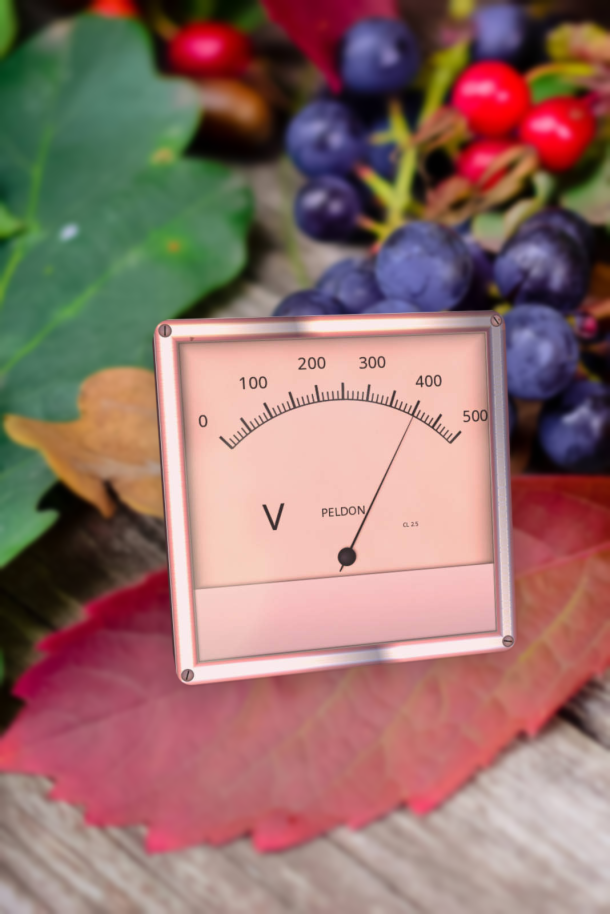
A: 400 V
